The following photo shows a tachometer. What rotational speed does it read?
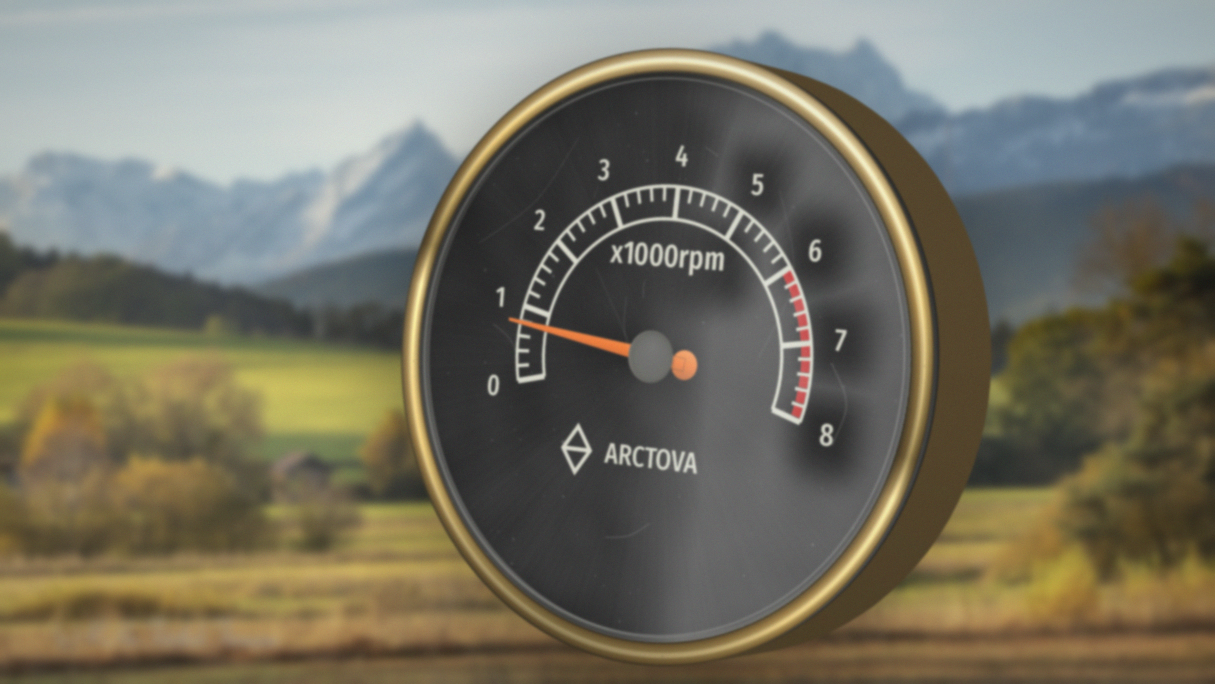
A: 800 rpm
